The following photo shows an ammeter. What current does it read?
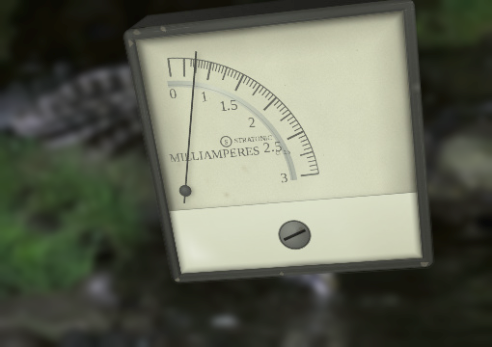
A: 0.75 mA
